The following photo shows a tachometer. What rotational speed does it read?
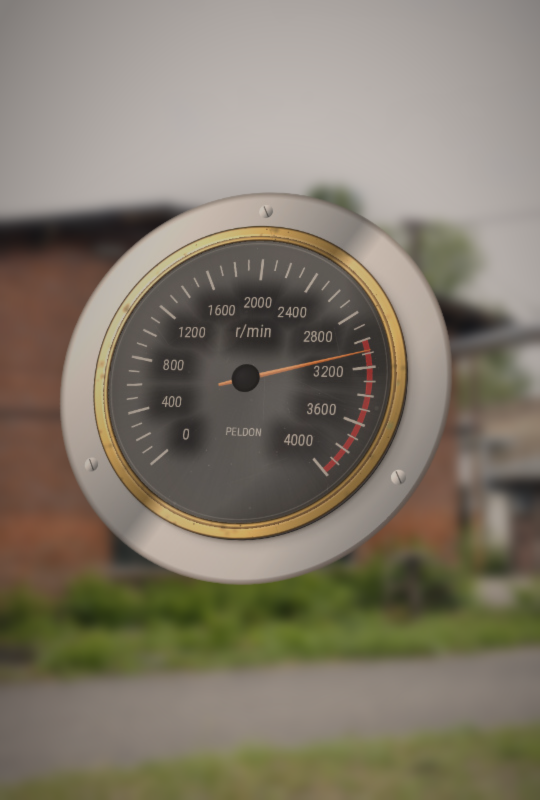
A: 3100 rpm
